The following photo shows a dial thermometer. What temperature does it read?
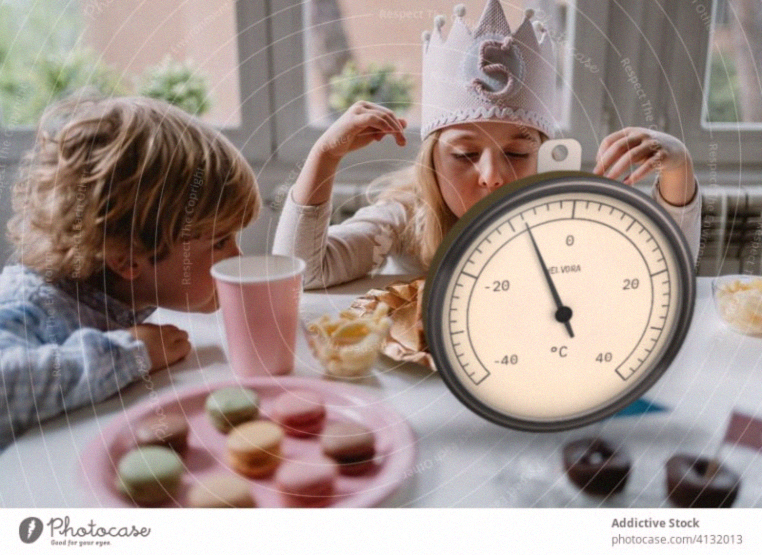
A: -8 °C
